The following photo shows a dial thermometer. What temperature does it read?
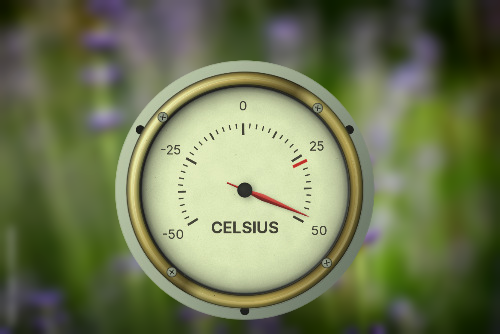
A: 47.5 °C
